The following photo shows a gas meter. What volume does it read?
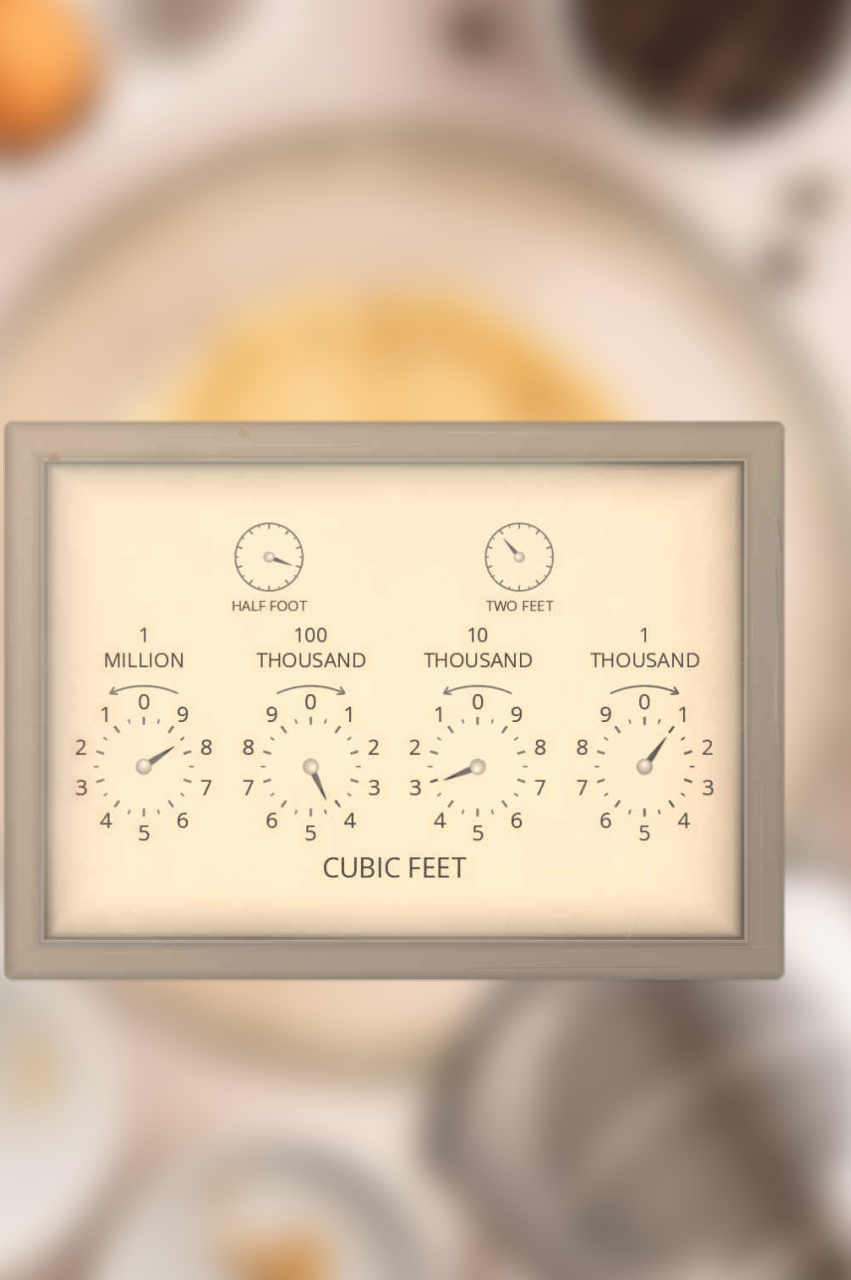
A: 843100 ft³
